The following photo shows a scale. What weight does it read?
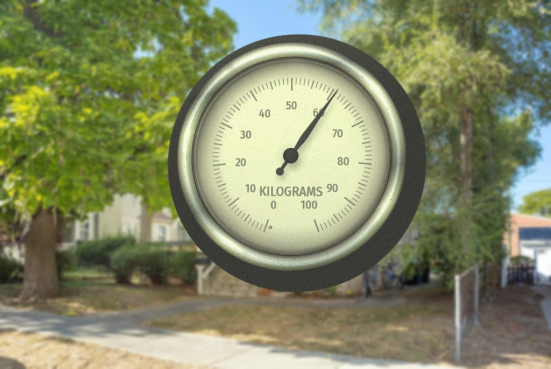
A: 61 kg
